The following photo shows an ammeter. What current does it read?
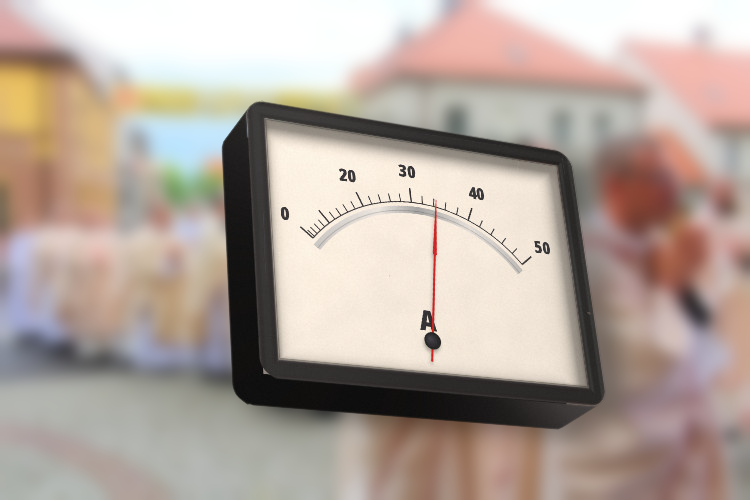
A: 34 A
